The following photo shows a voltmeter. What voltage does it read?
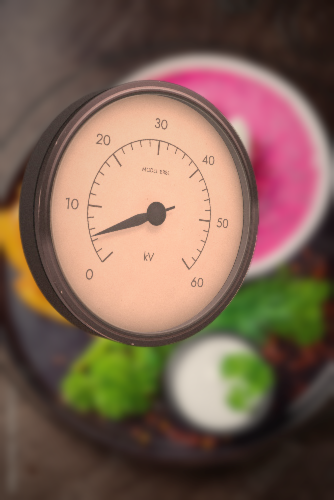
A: 5 kV
